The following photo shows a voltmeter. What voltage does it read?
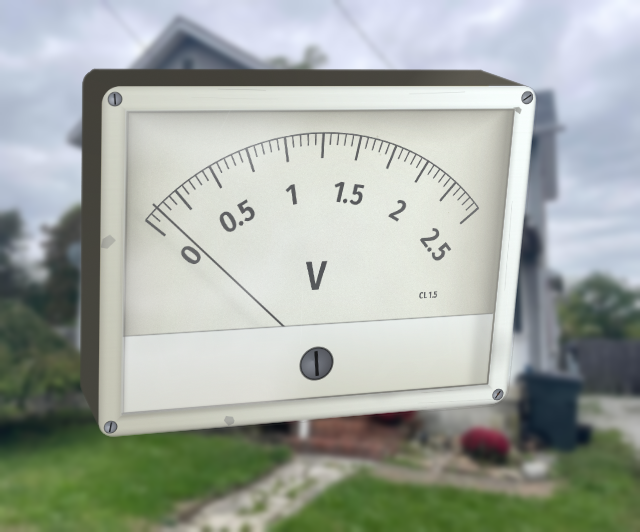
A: 0.1 V
